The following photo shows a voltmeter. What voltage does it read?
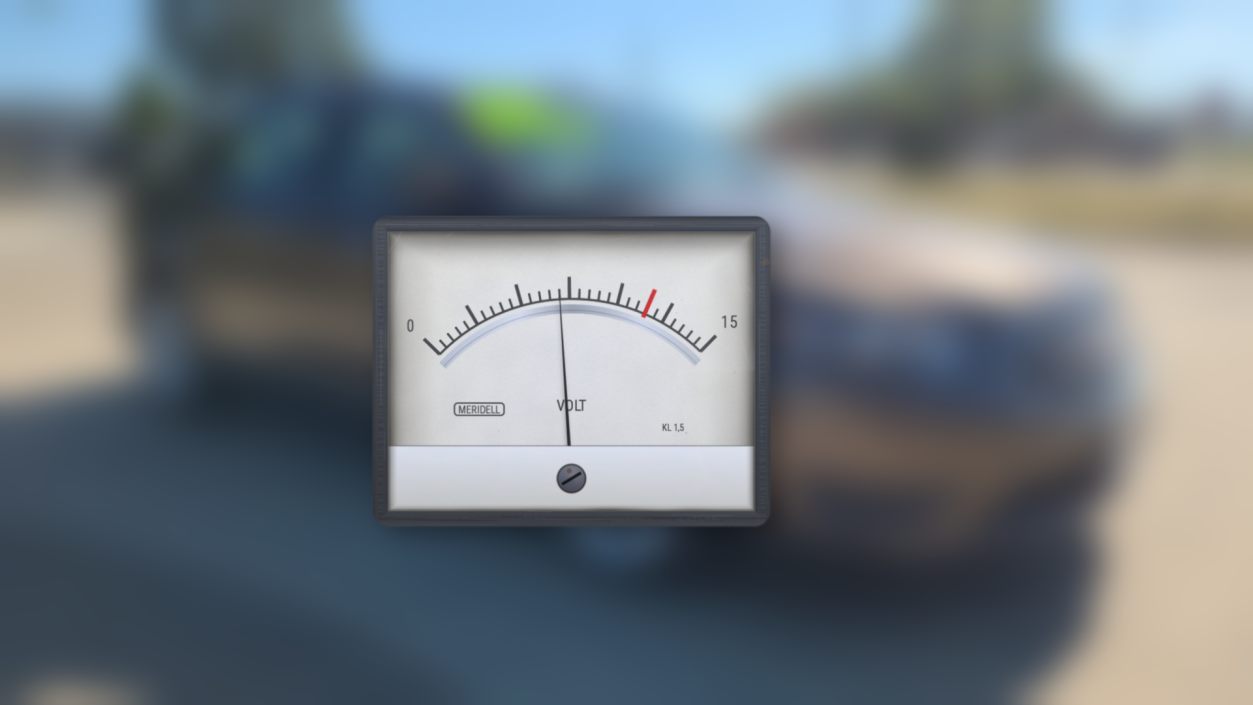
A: 7 V
